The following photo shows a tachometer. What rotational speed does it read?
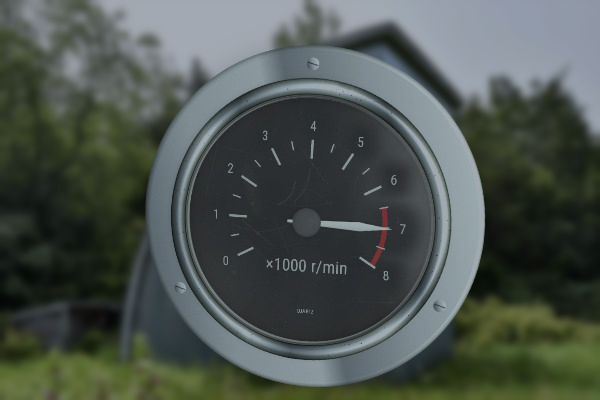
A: 7000 rpm
